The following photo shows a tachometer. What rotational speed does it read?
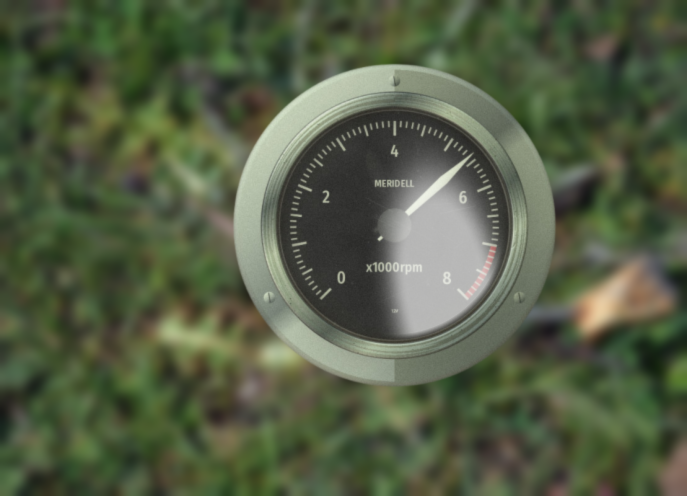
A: 5400 rpm
